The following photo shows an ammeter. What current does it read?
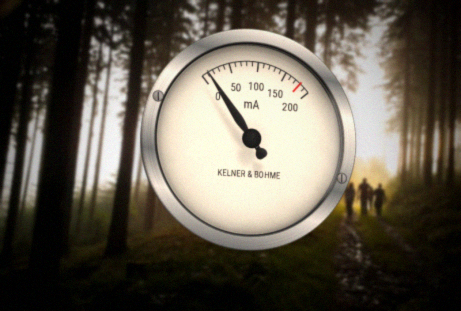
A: 10 mA
